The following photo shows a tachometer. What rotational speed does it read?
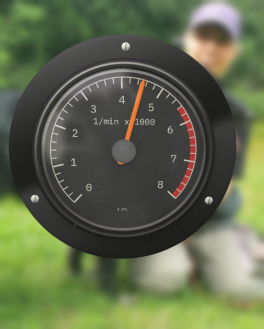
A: 4500 rpm
